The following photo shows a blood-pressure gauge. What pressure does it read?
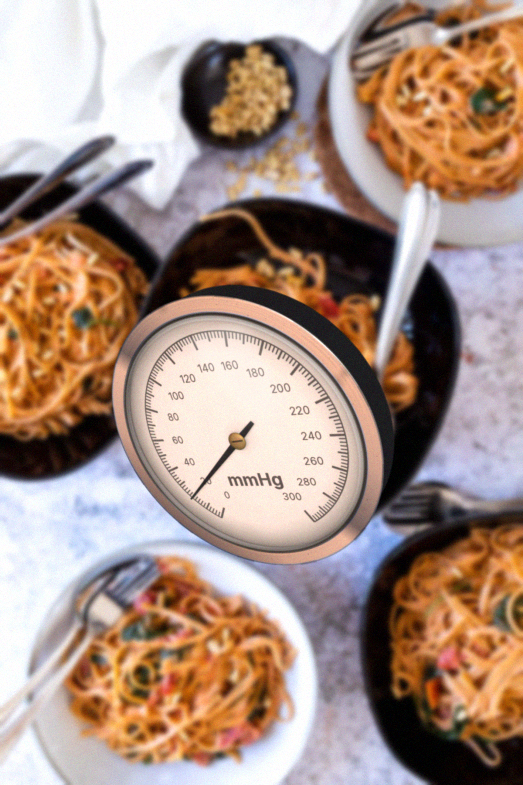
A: 20 mmHg
